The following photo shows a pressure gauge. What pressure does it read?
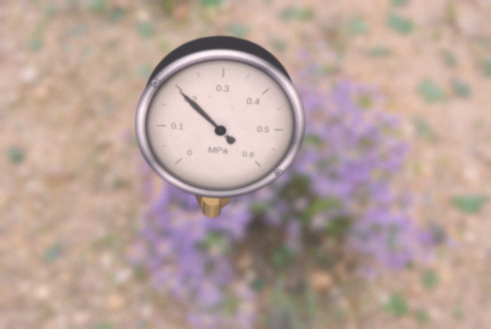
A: 0.2 MPa
